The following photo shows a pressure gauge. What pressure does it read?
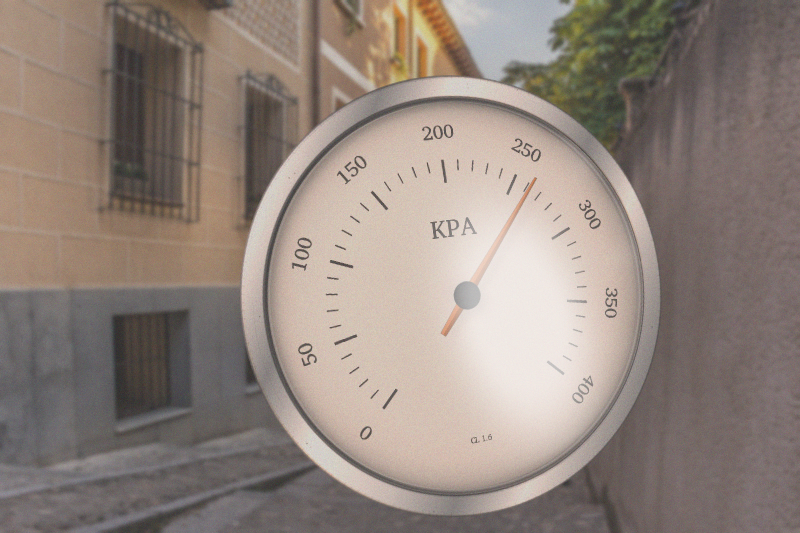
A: 260 kPa
